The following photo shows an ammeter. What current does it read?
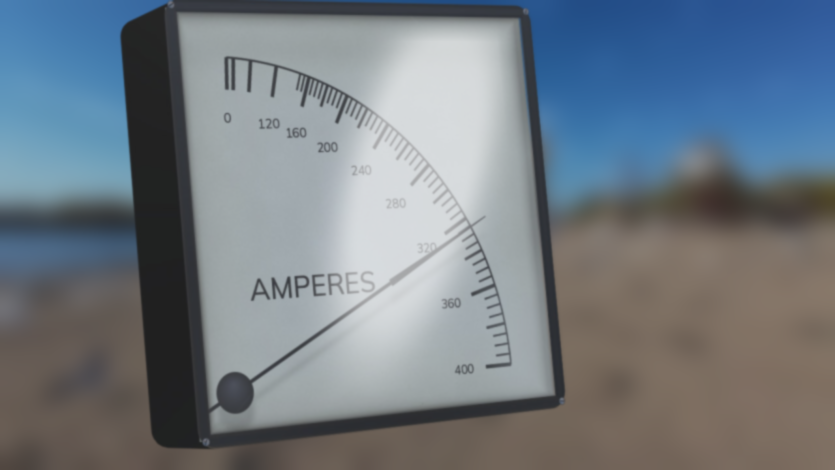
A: 325 A
